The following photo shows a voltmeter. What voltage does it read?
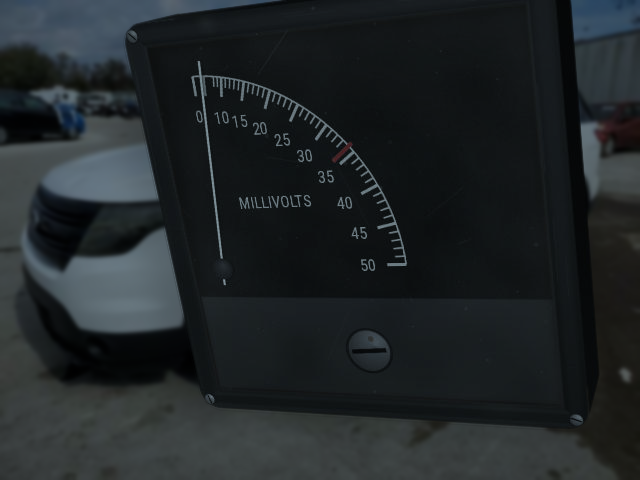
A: 5 mV
